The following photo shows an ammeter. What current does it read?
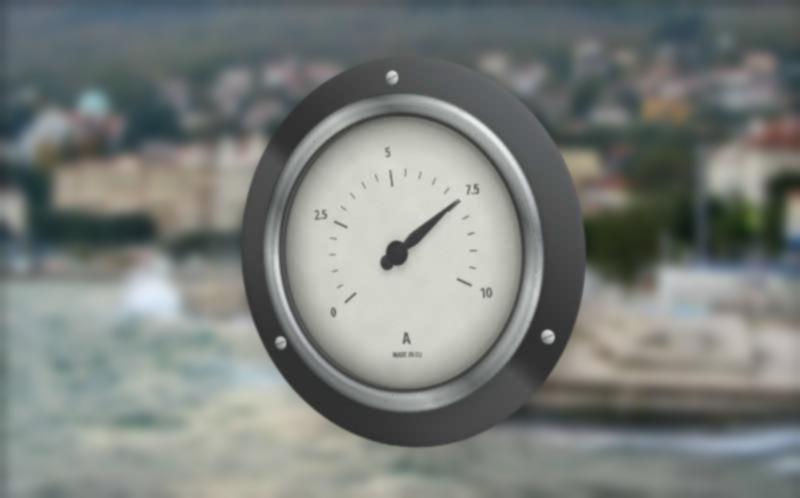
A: 7.5 A
